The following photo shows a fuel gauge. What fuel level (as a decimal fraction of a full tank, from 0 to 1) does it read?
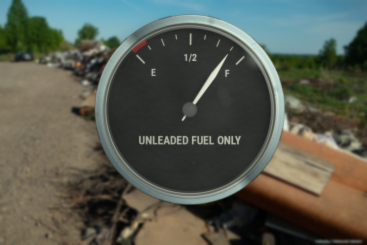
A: 0.875
